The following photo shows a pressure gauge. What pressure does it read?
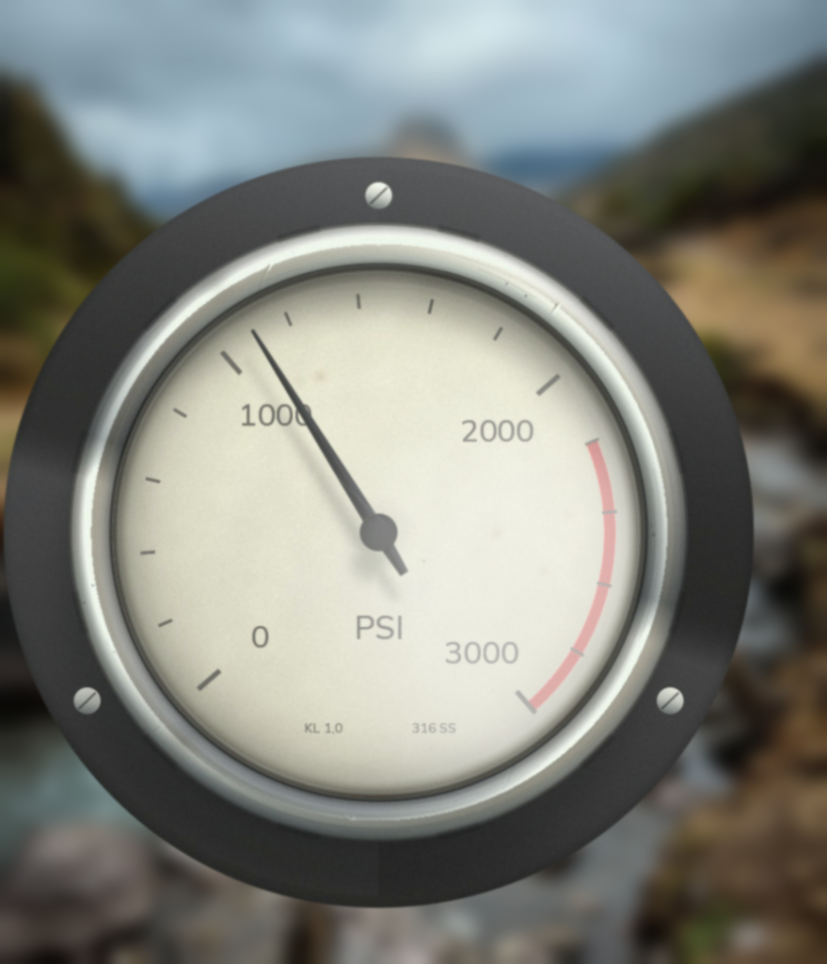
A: 1100 psi
